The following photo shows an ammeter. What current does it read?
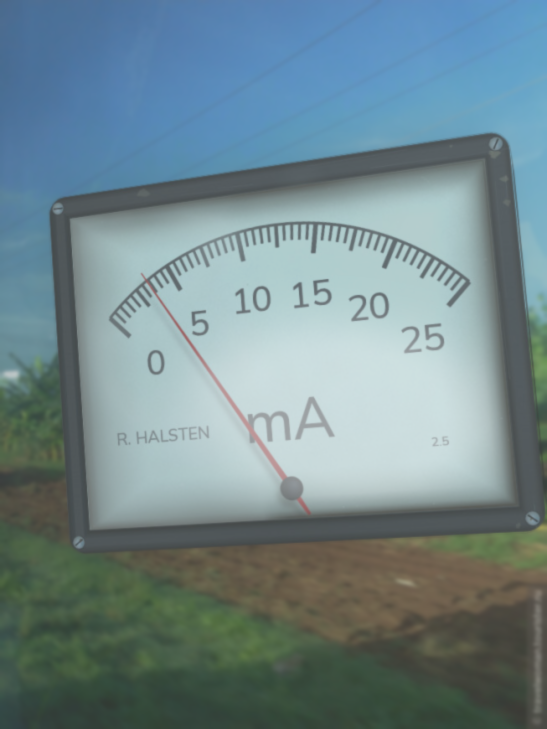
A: 3.5 mA
